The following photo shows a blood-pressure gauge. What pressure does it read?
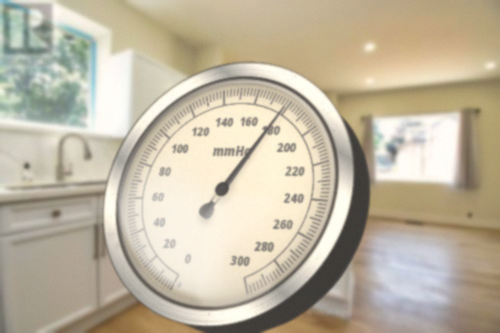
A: 180 mmHg
